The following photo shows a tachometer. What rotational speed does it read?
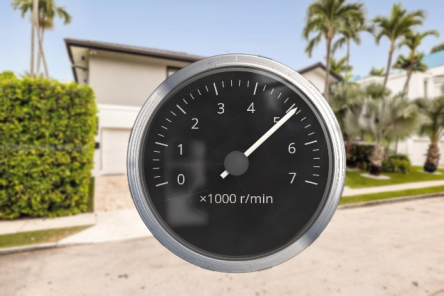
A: 5100 rpm
